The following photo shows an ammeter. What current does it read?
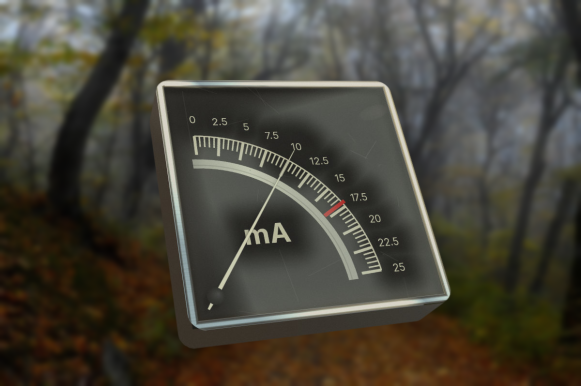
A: 10 mA
